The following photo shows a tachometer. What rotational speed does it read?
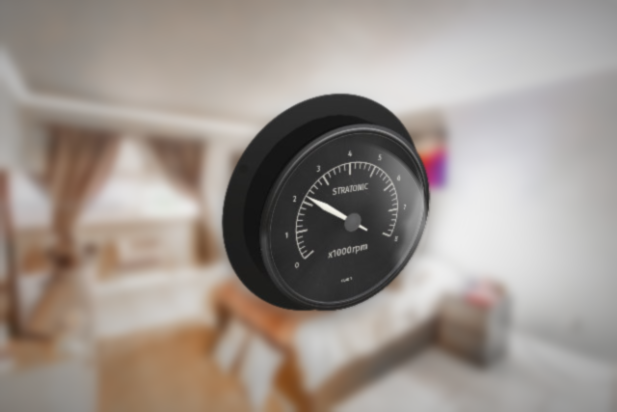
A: 2200 rpm
